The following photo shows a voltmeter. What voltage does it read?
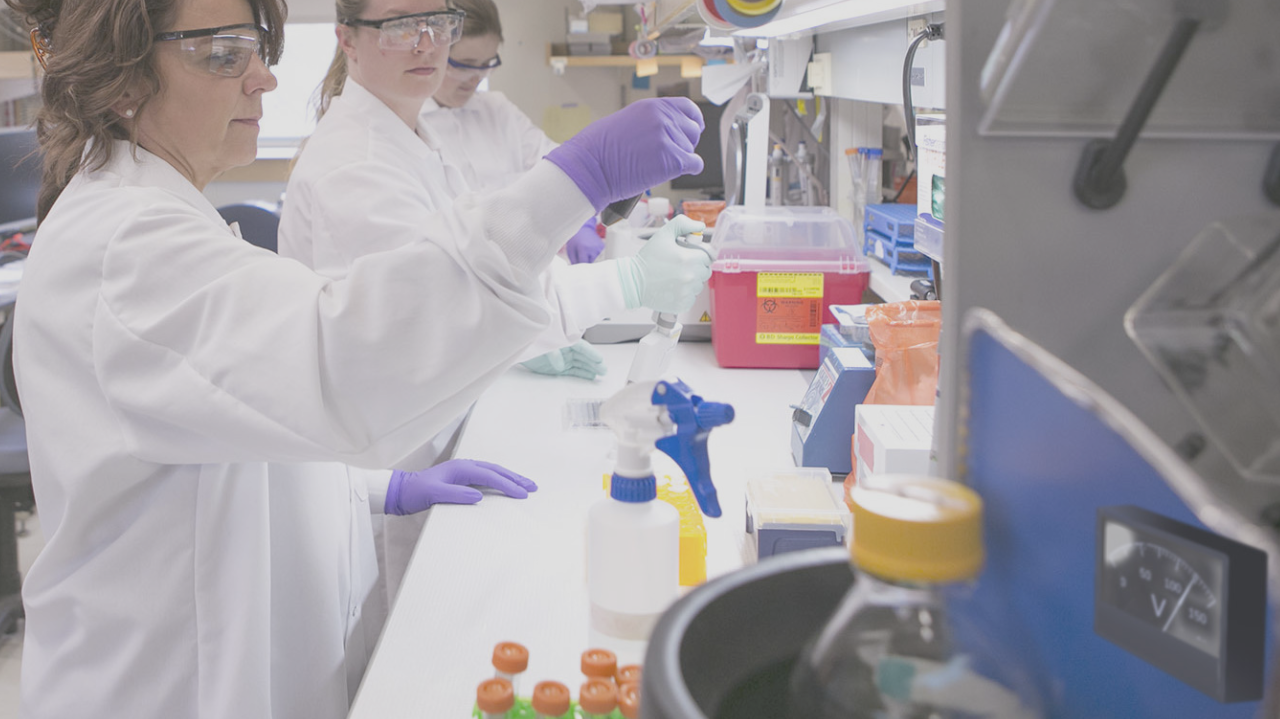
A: 125 V
